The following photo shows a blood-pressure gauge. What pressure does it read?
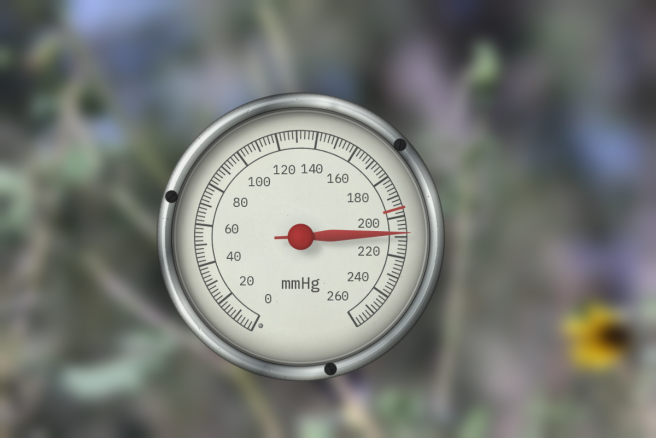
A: 208 mmHg
